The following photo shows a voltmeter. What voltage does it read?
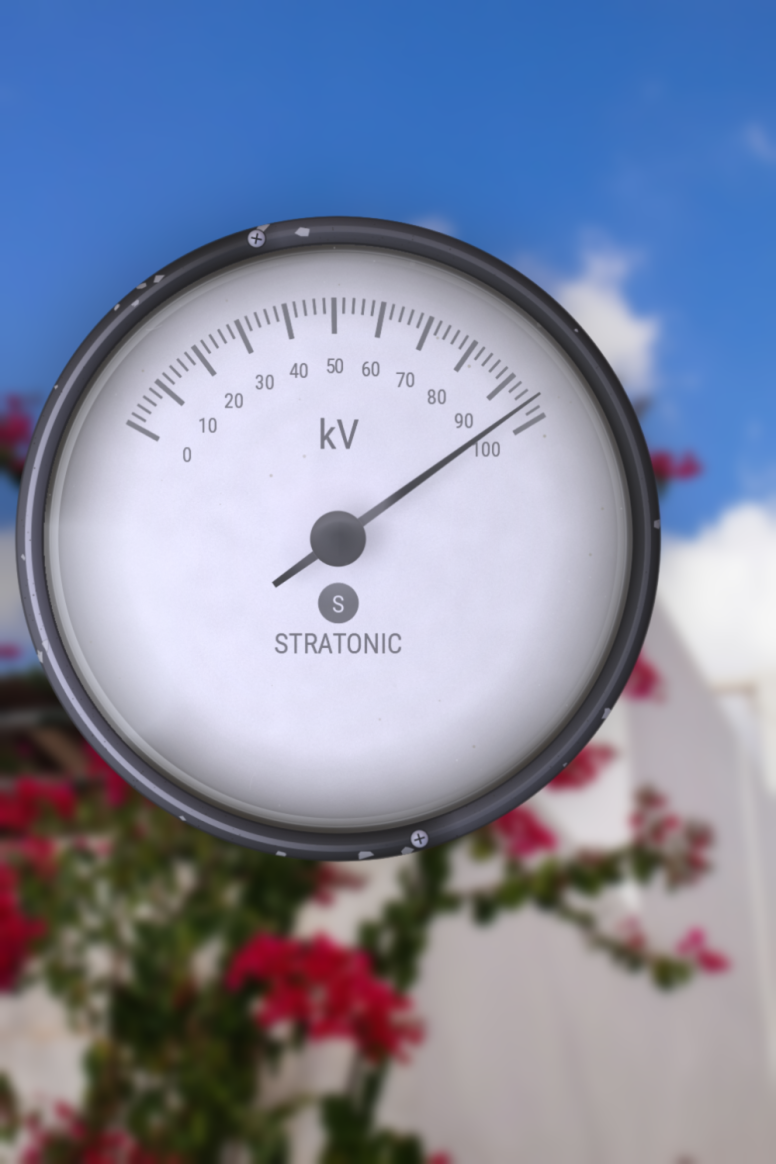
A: 96 kV
